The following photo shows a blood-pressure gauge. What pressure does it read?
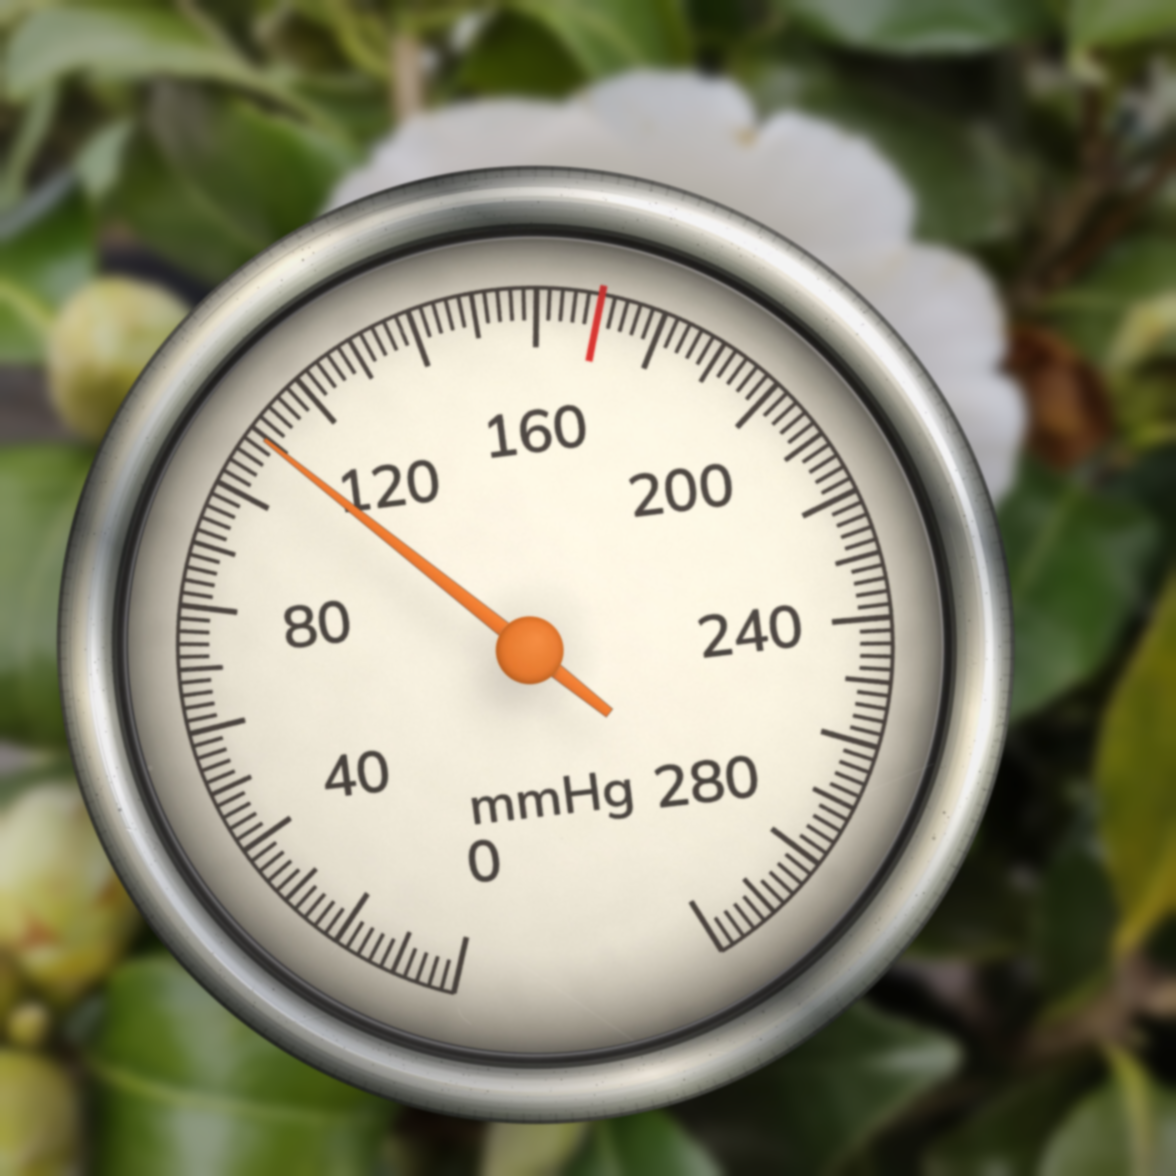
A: 110 mmHg
